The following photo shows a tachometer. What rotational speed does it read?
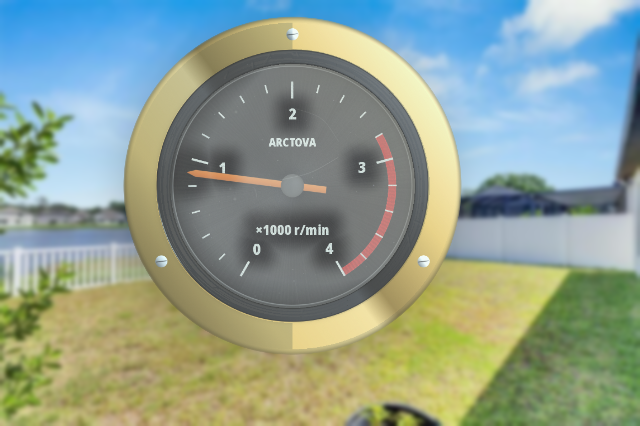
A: 900 rpm
